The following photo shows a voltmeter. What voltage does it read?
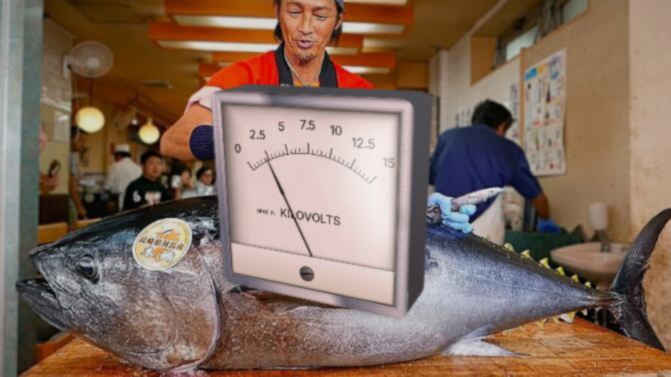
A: 2.5 kV
